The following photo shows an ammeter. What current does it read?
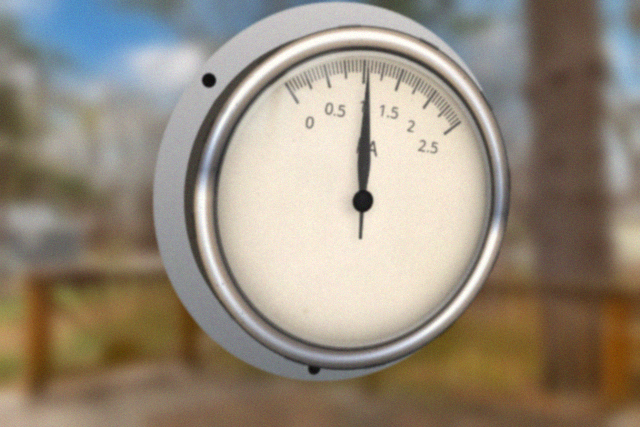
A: 1 kA
